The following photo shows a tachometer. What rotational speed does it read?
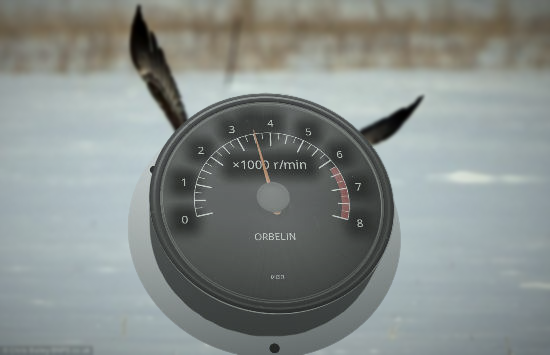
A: 3500 rpm
